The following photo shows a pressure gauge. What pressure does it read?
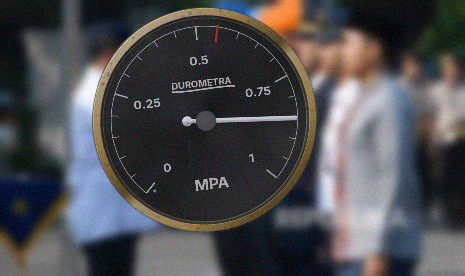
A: 0.85 MPa
